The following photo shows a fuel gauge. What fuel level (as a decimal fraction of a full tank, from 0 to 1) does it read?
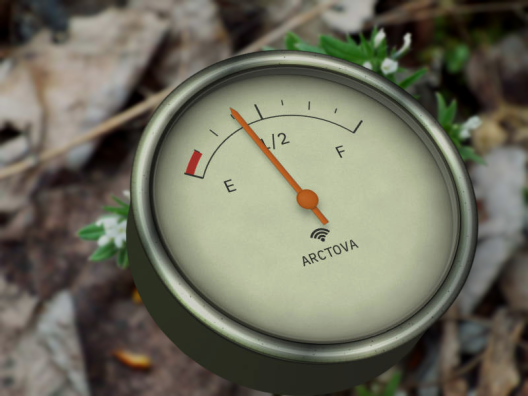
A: 0.375
